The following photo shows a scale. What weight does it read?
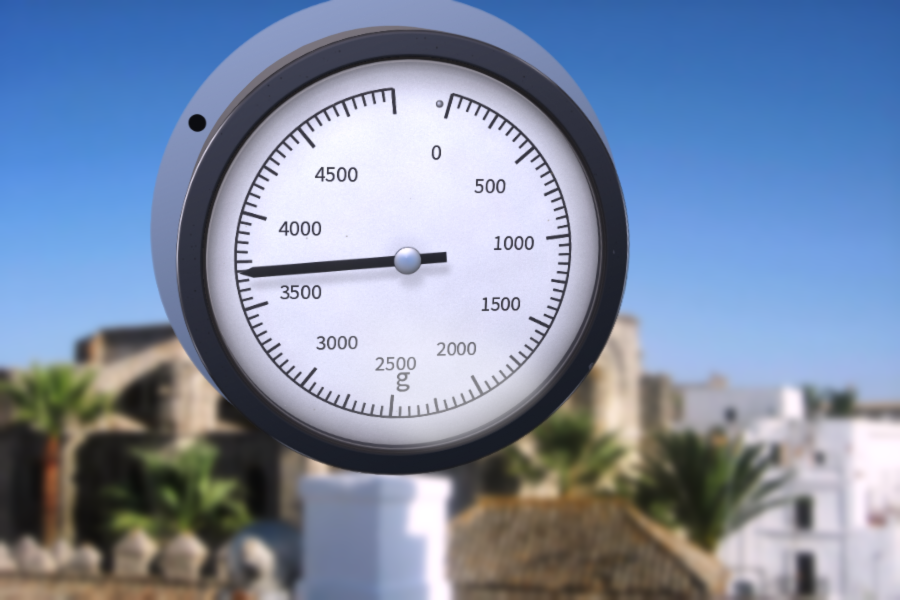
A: 3700 g
